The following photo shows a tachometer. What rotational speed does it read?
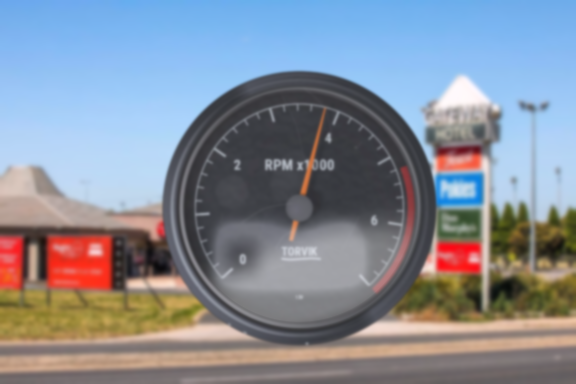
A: 3800 rpm
